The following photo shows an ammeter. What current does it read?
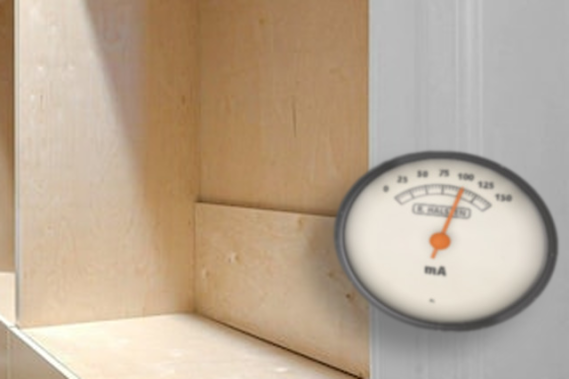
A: 100 mA
